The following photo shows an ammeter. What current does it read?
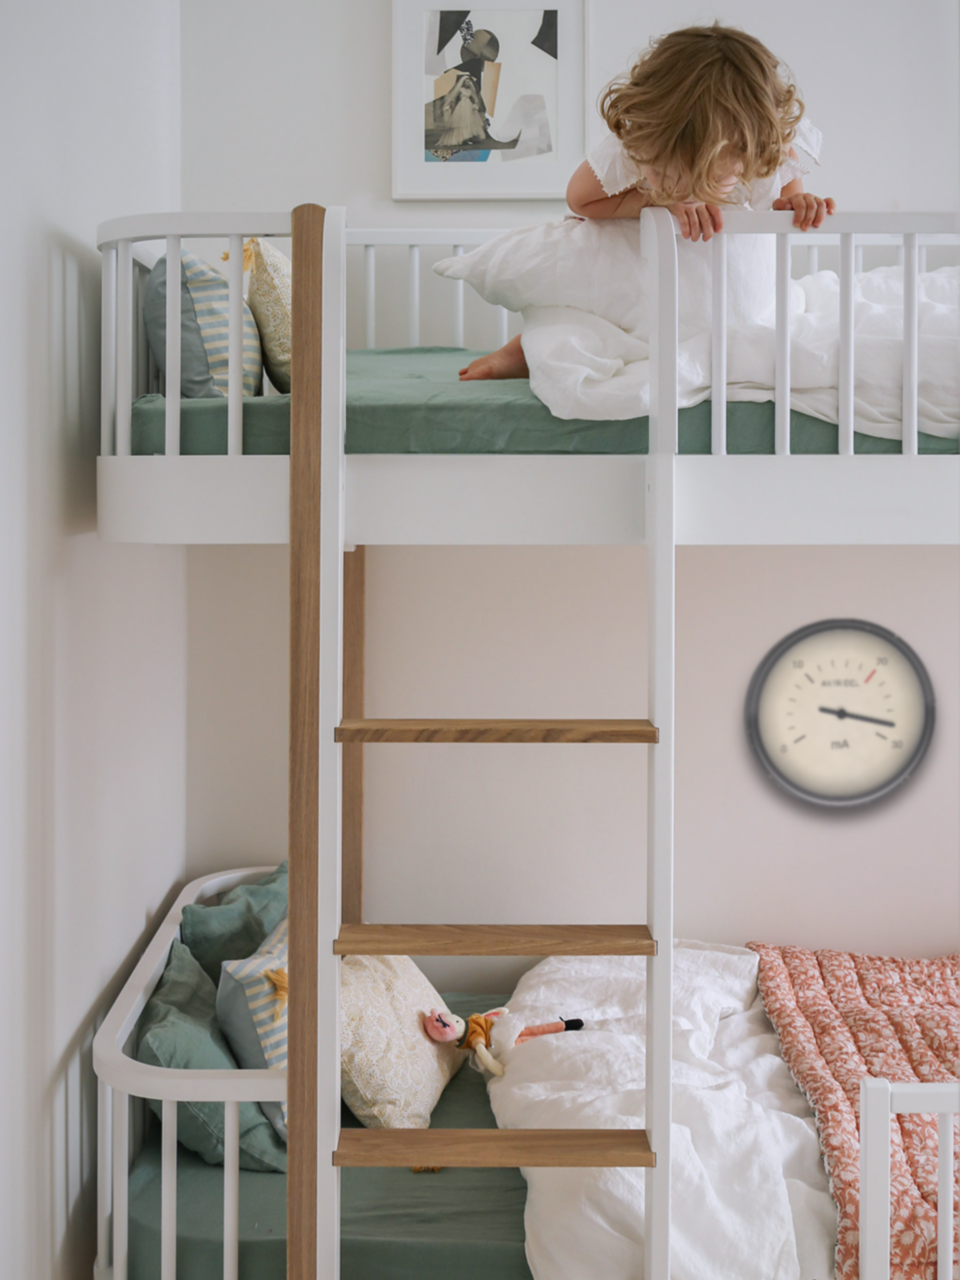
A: 28 mA
